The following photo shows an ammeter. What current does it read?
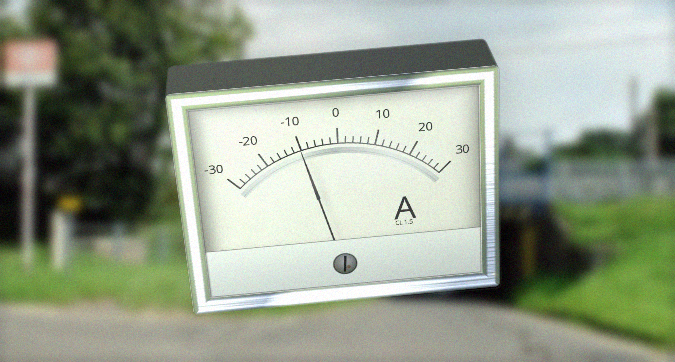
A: -10 A
